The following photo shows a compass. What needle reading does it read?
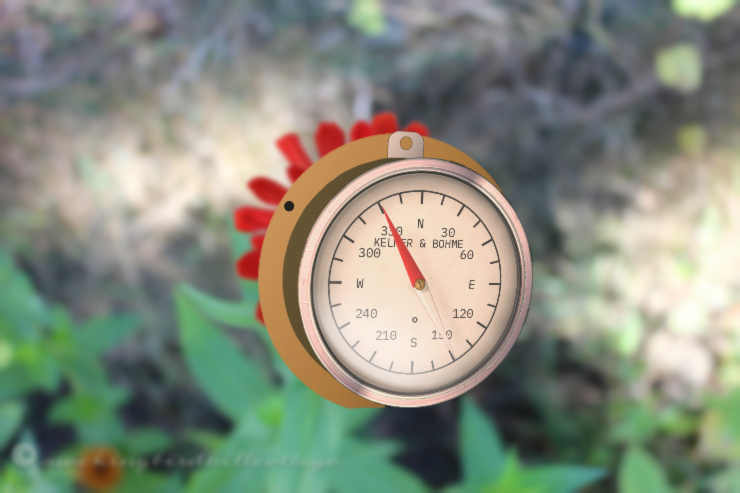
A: 330 °
